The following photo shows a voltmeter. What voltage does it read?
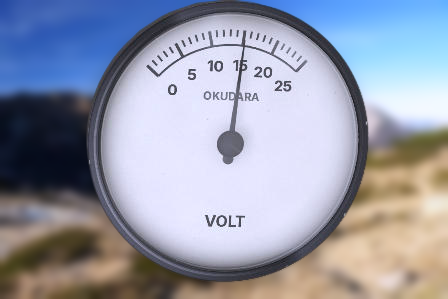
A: 15 V
